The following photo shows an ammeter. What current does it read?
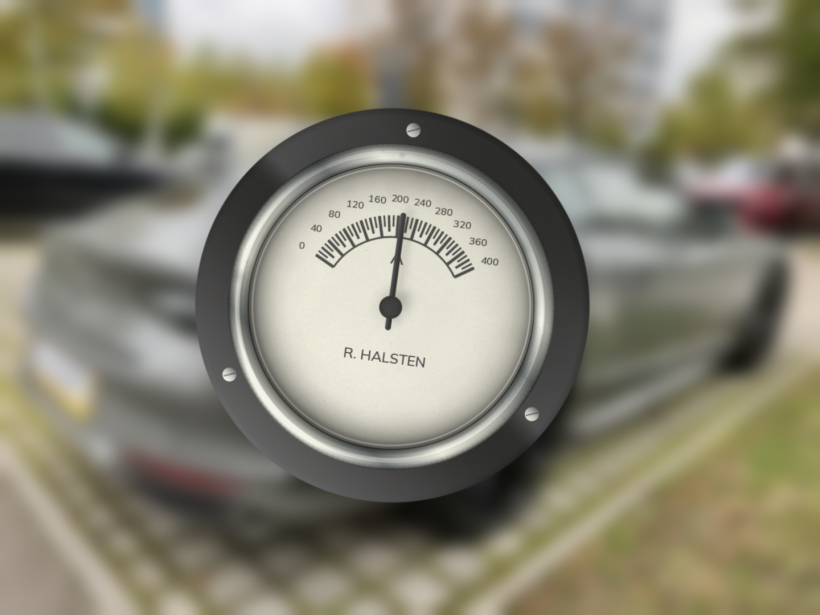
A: 210 A
